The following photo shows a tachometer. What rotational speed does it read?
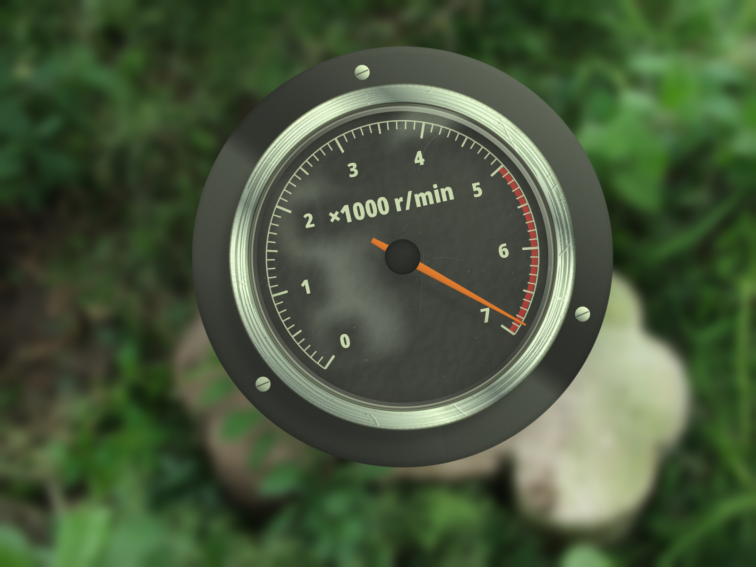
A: 6850 rpm
